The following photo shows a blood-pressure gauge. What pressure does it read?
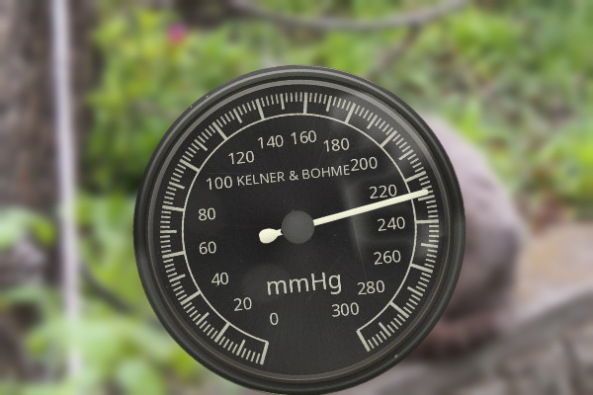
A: 228 mmHg
